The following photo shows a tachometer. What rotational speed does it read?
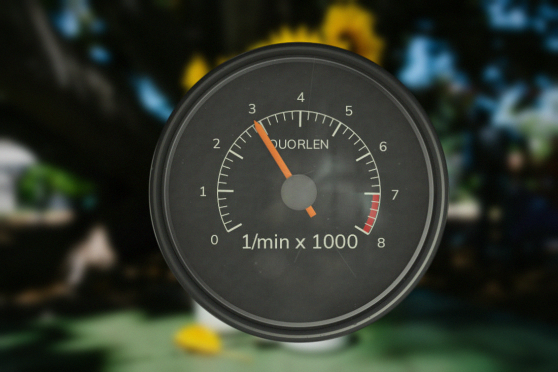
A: 2900 rpm
